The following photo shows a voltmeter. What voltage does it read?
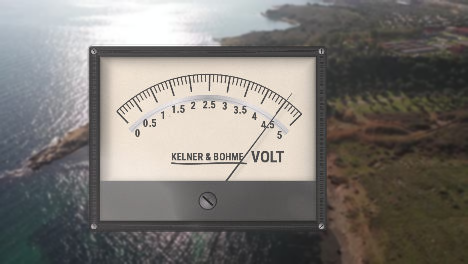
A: 4.5 V
